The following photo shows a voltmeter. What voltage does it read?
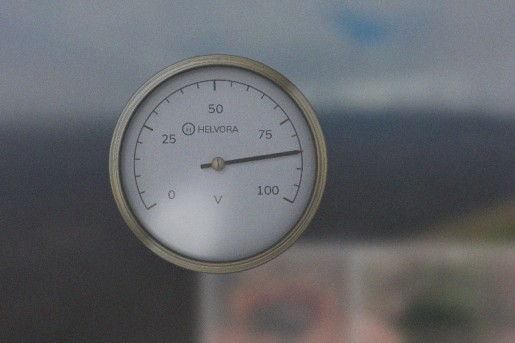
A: 85 V
